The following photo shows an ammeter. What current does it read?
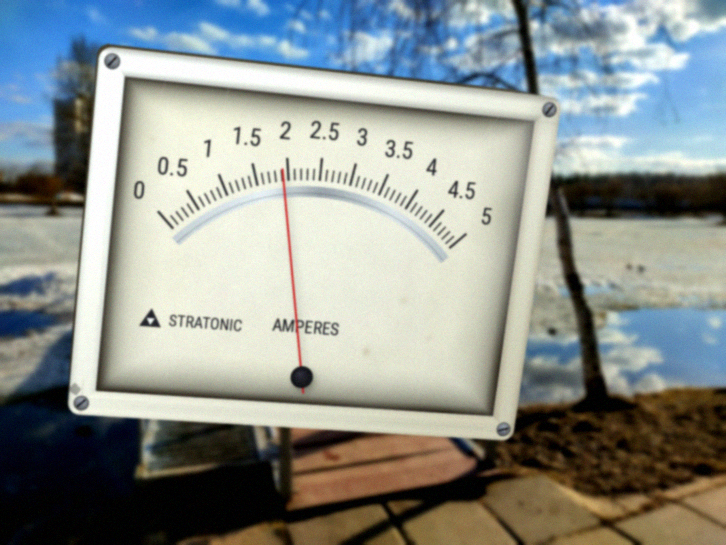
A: 1.9 A
